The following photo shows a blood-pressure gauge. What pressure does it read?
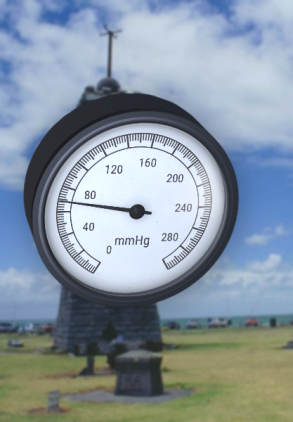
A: 70 mmHg
